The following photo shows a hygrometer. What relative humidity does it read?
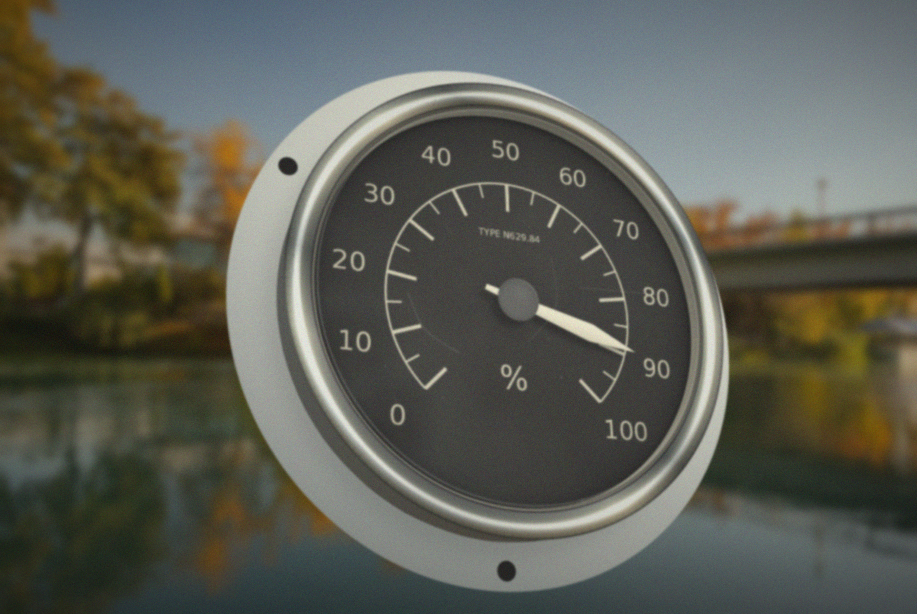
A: 90 %
